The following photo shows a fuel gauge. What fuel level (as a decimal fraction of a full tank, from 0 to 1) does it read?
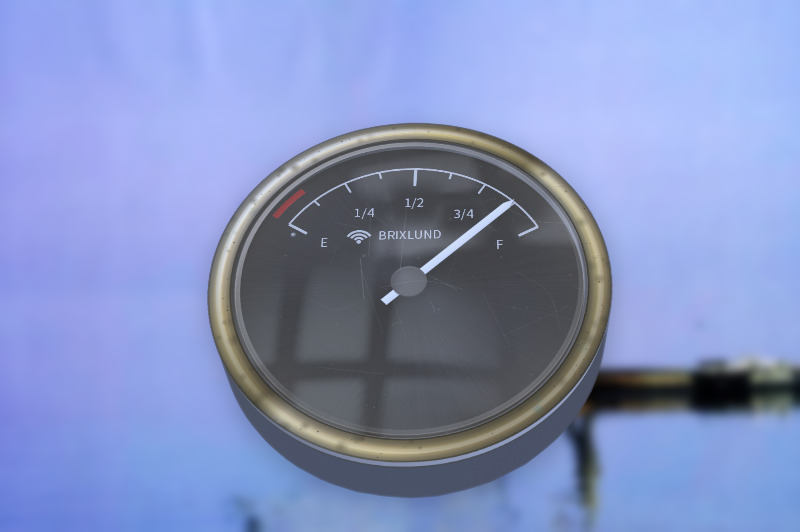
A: 0.875
